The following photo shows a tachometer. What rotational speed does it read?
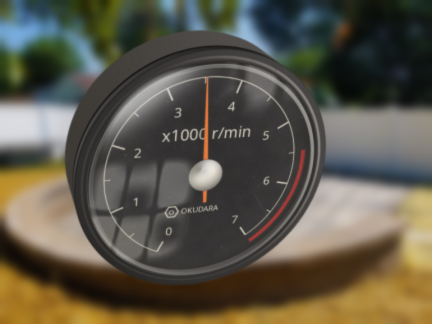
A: 3500 rpm
